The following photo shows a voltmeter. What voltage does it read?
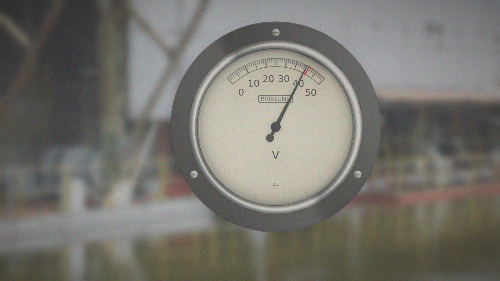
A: 40 V
